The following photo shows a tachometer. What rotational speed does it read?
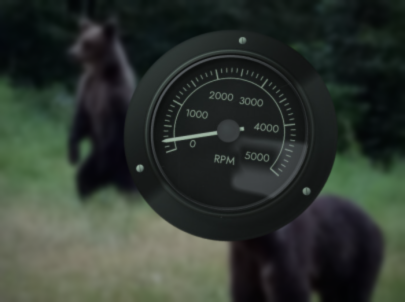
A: 200 rpm
